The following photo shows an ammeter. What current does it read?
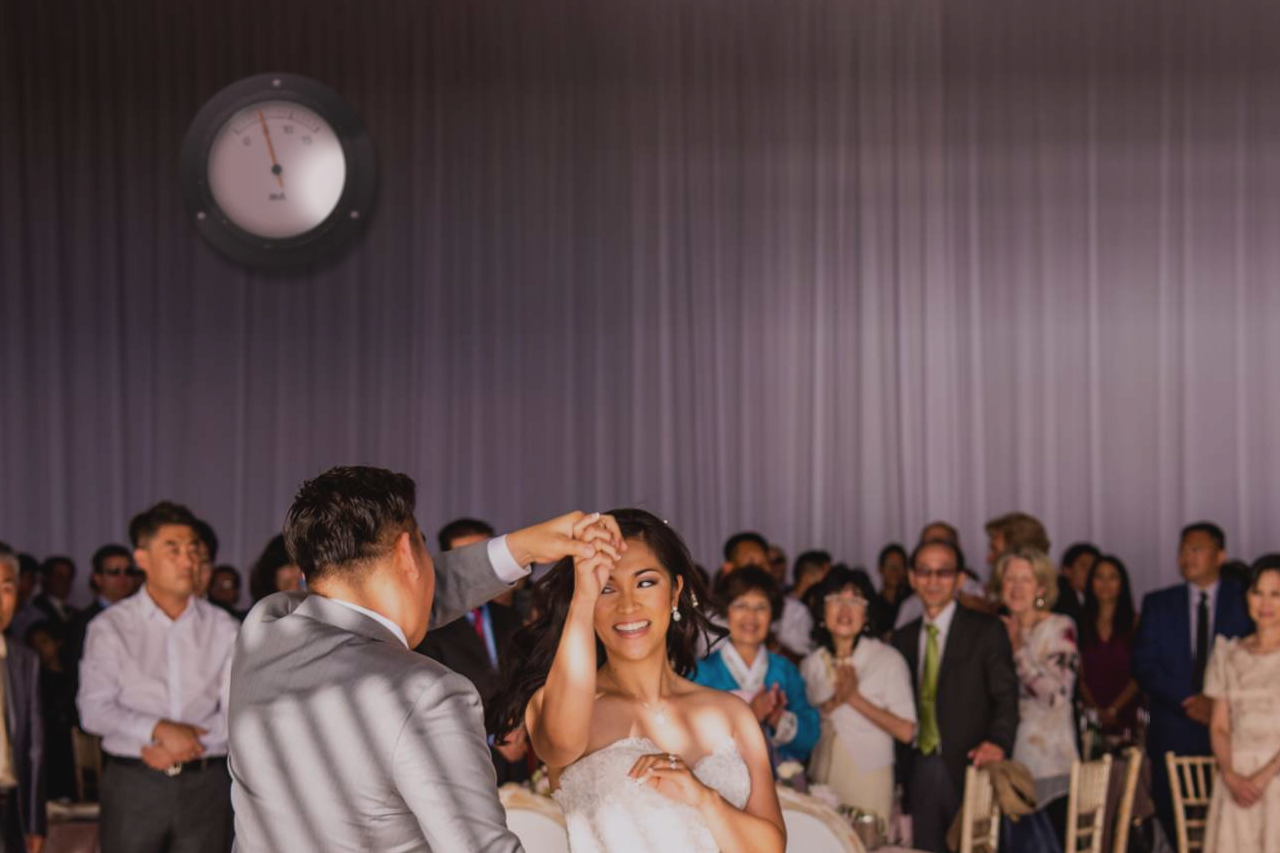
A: 5 mA
